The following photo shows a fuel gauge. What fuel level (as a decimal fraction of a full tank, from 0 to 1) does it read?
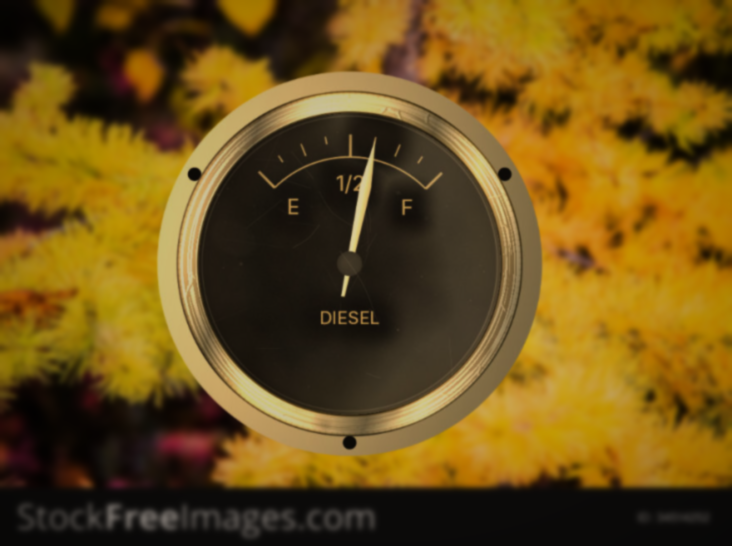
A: 0.625
